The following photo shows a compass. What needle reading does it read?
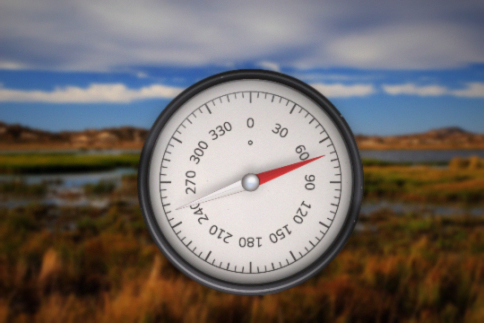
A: 70 °
